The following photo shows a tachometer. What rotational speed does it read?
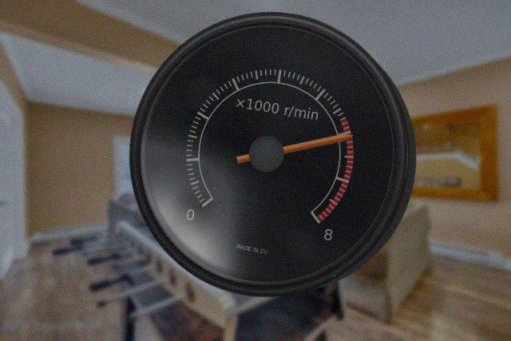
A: 6100 rpm
